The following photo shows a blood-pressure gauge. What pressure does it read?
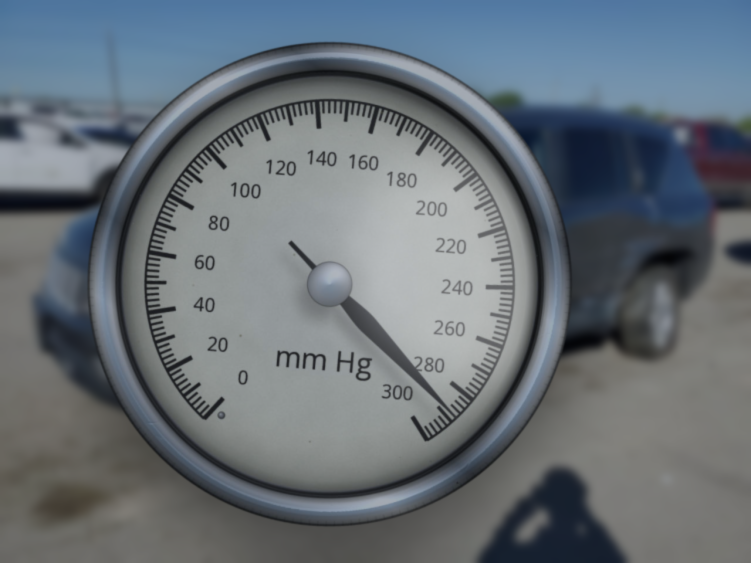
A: 288 mmHg
